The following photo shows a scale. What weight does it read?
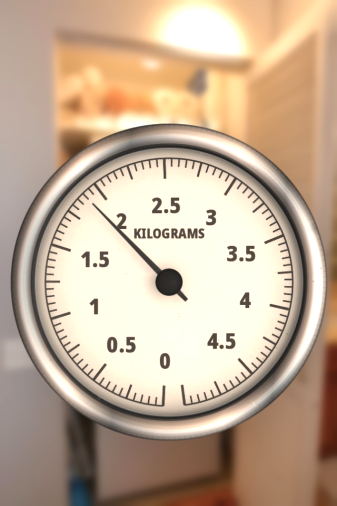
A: 1.9 kg
